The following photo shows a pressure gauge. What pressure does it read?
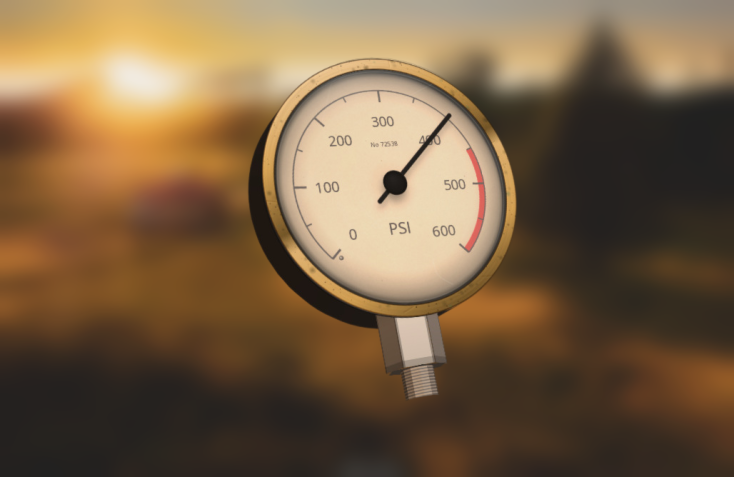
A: 400 psi
